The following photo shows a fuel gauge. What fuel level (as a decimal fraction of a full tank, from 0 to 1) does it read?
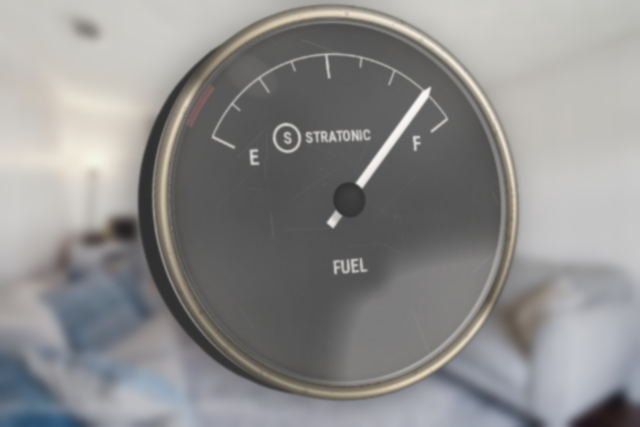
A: 0.875
